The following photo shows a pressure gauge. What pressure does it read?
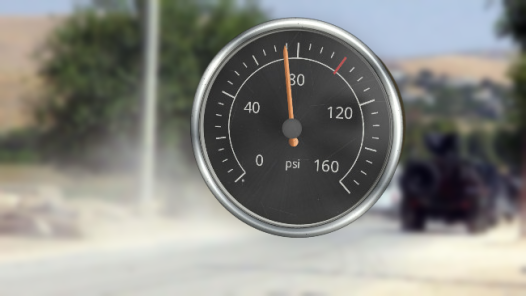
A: 75 psi
